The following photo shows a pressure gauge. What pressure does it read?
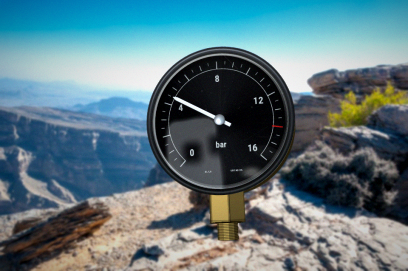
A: 4.5 bar
